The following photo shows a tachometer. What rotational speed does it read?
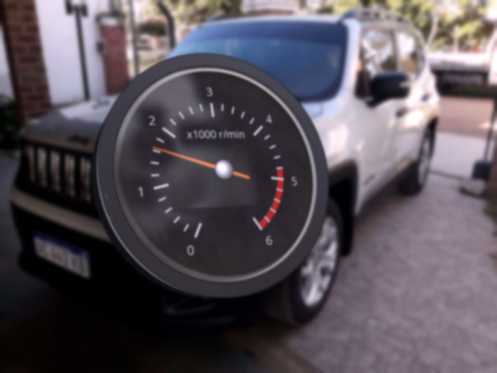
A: 1600 rpm
